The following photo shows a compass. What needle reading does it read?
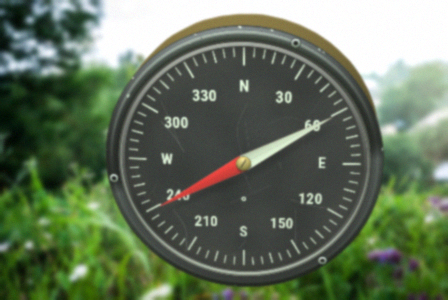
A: 240 °
